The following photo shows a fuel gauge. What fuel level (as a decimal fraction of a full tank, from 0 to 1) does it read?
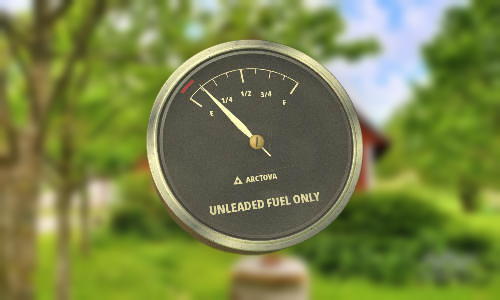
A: 0.125
